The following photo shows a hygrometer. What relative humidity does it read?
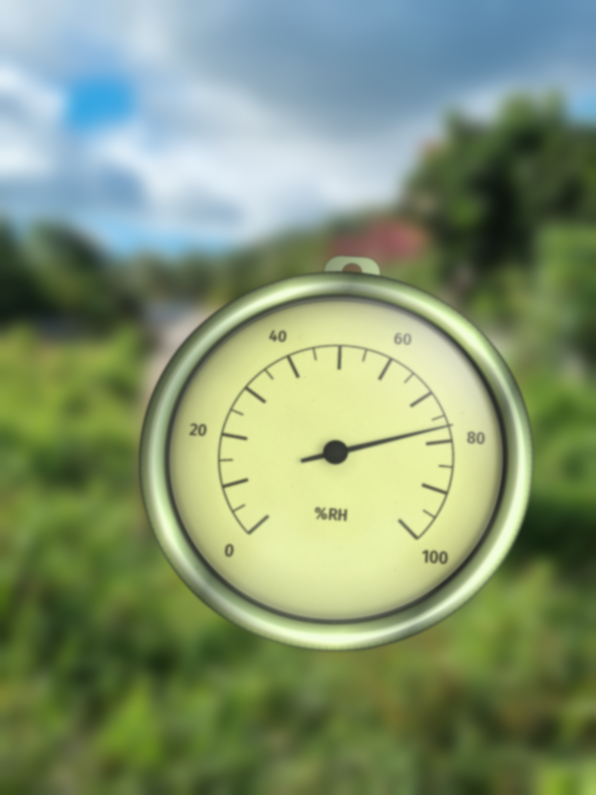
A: 77.5 %
